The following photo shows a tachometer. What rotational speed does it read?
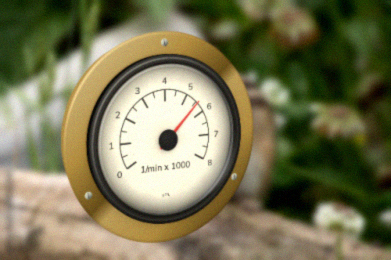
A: 5500 rpm
